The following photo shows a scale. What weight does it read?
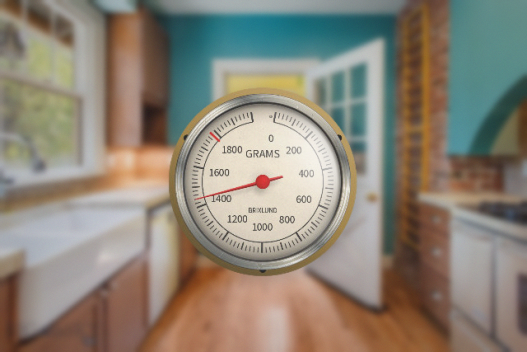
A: 1440 g
